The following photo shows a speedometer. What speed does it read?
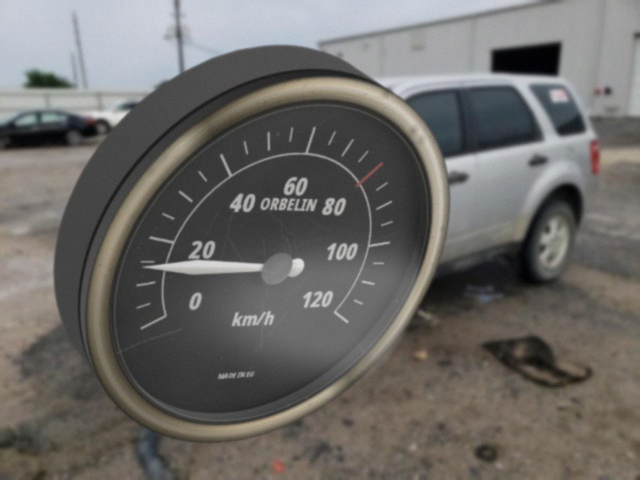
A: 15 km/h
